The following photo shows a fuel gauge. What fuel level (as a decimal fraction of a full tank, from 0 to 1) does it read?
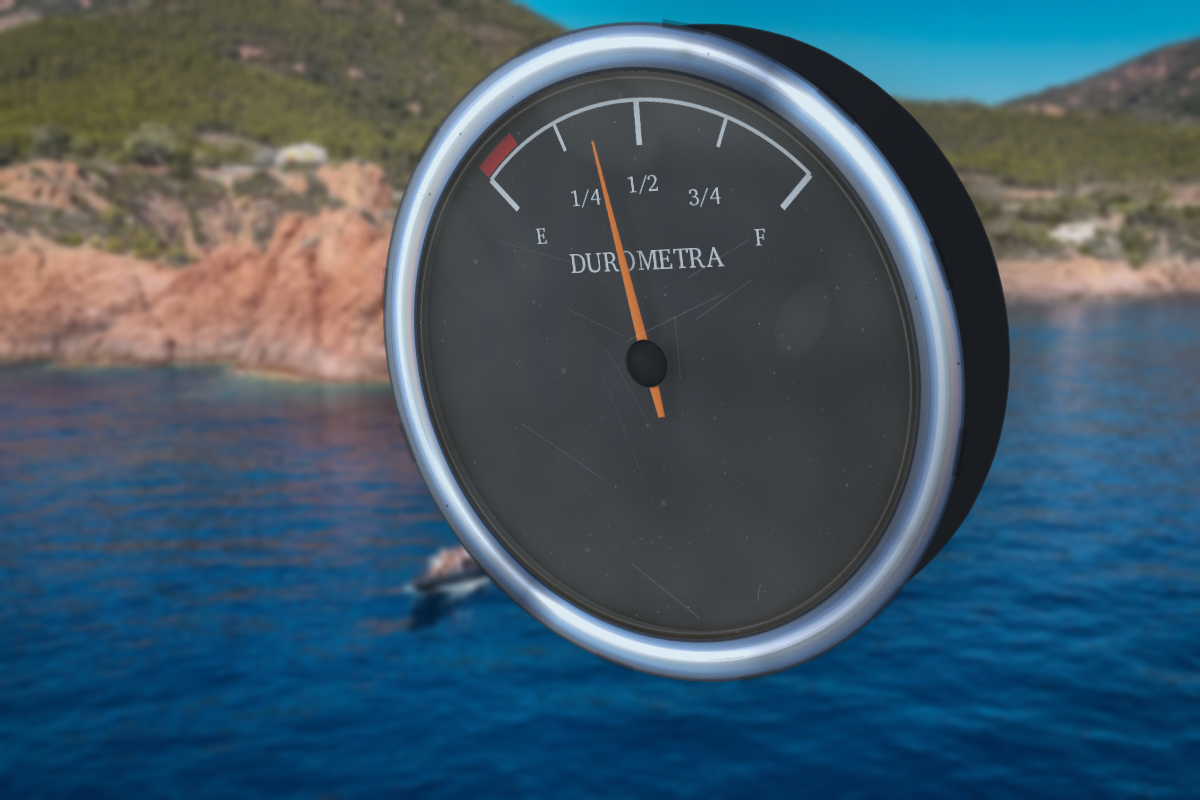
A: 0.375
